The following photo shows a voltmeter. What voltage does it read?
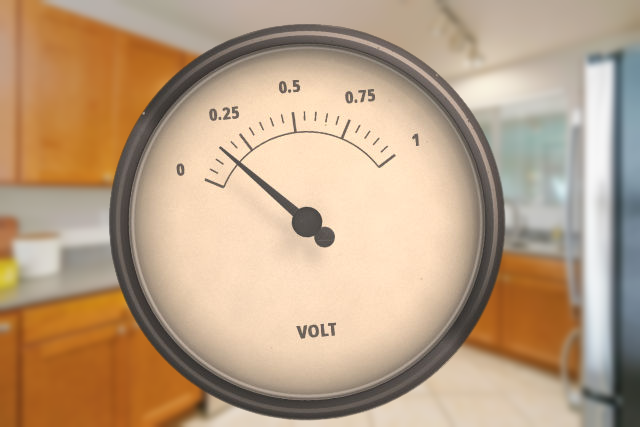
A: 0.15 V
